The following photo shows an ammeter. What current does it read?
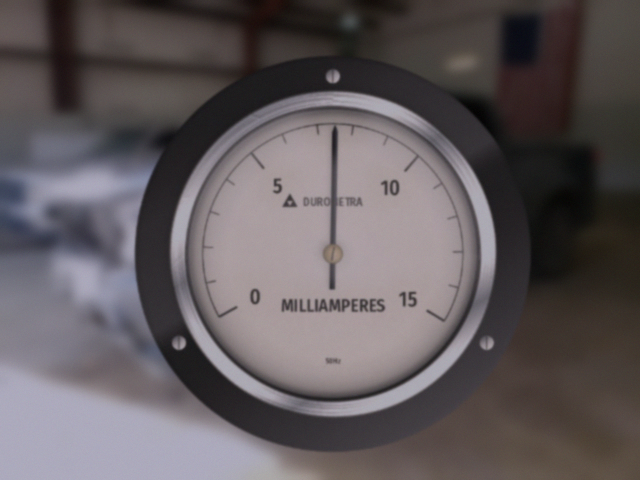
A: 7.5 mA
